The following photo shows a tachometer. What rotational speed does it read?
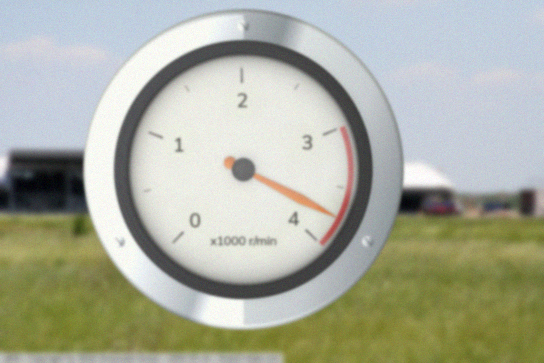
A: 3750 rpm
